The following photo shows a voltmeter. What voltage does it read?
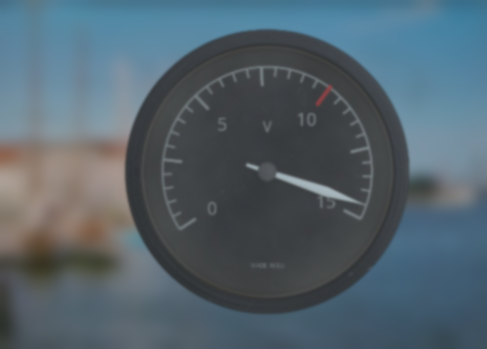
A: 14.5 V
